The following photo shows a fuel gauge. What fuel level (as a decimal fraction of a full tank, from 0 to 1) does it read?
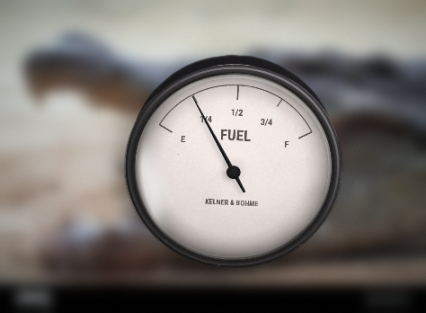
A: 0.25
